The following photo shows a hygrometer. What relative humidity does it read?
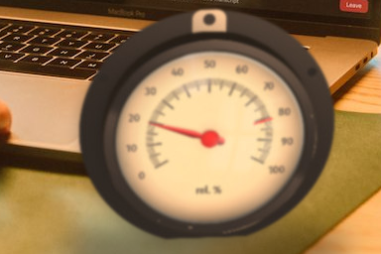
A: 20 %
